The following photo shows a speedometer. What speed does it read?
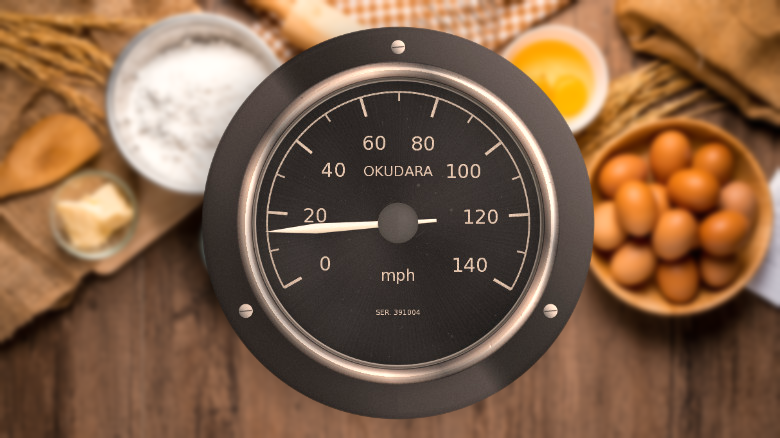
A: 15 mph
